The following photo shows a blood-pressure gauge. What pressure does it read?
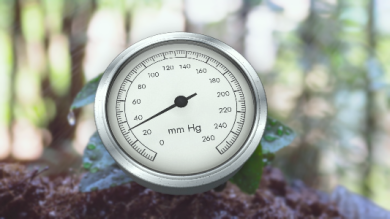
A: 30 mmHg
